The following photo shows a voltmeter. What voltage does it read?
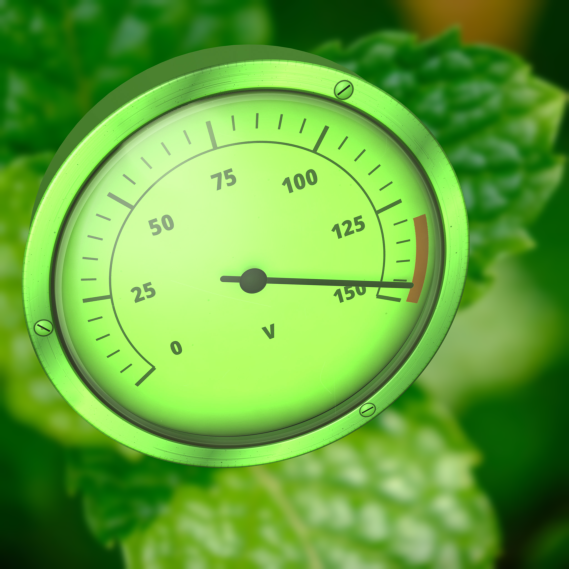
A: 145 V
